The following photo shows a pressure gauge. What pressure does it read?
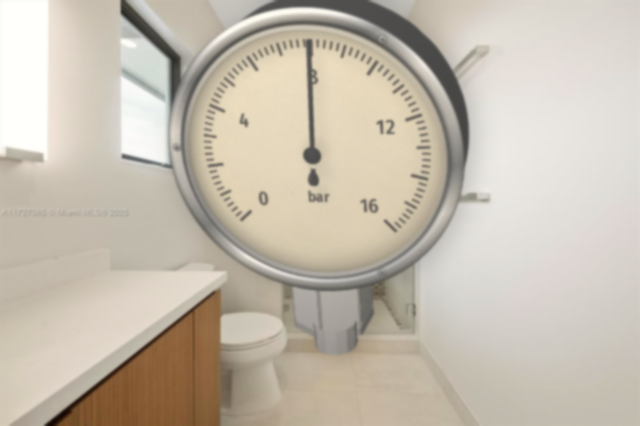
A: 8 bar
